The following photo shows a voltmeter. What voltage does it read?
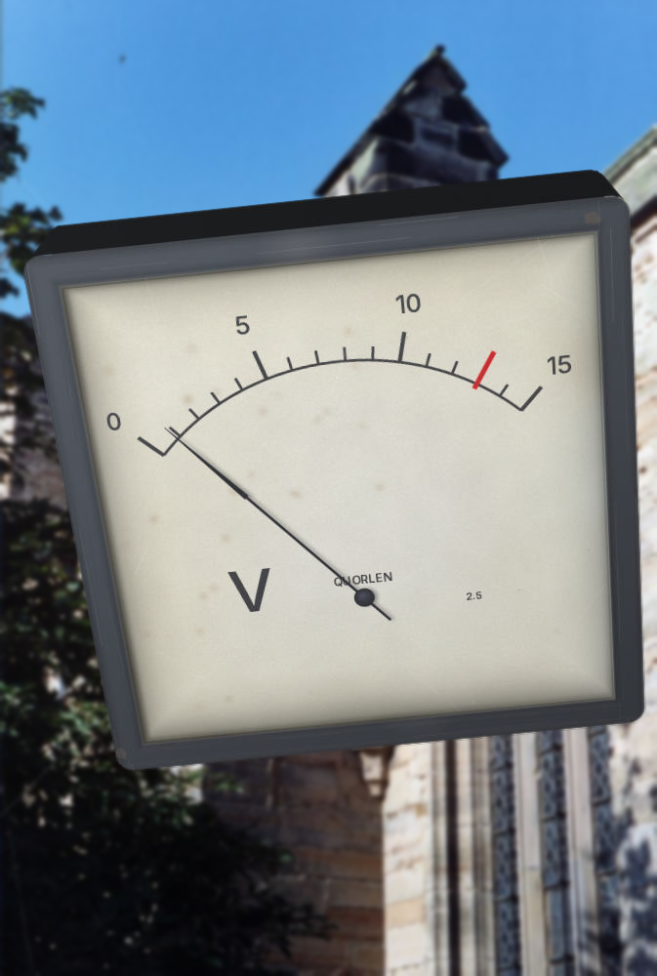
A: 1 V
